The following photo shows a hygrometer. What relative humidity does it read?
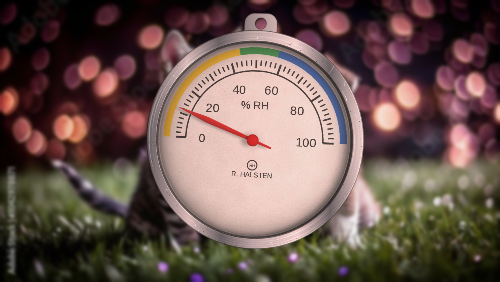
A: 12 %
